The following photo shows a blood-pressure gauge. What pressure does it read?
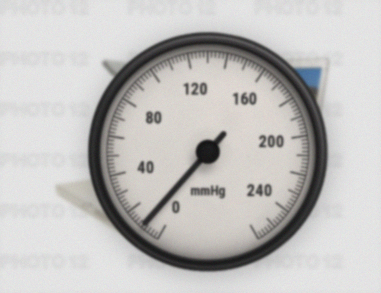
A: 10 mmHg
